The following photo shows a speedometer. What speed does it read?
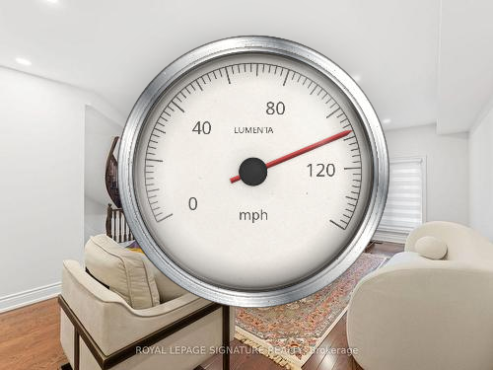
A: 108 mph
